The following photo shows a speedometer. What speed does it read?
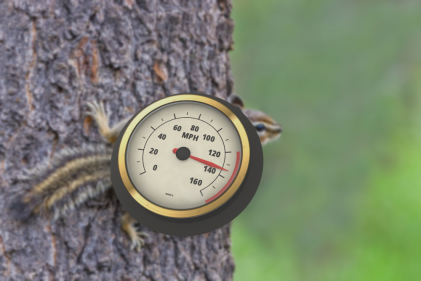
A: 135 mph
